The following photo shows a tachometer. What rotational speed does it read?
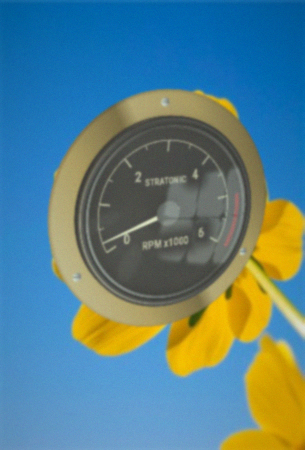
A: 250 rpm
